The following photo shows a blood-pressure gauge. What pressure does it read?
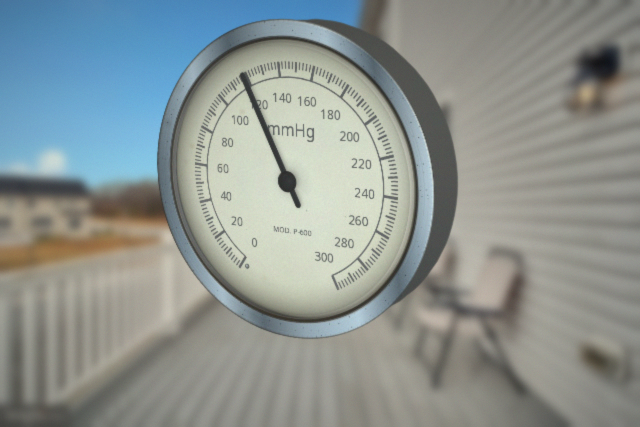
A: 120 mmHg
